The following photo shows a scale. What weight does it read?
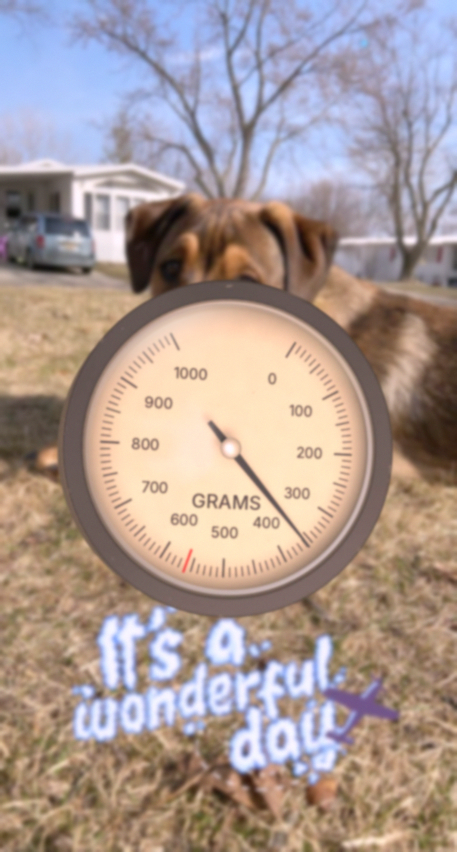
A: 360 g
